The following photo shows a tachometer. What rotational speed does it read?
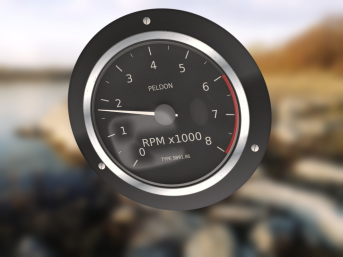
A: 1750 rpm
